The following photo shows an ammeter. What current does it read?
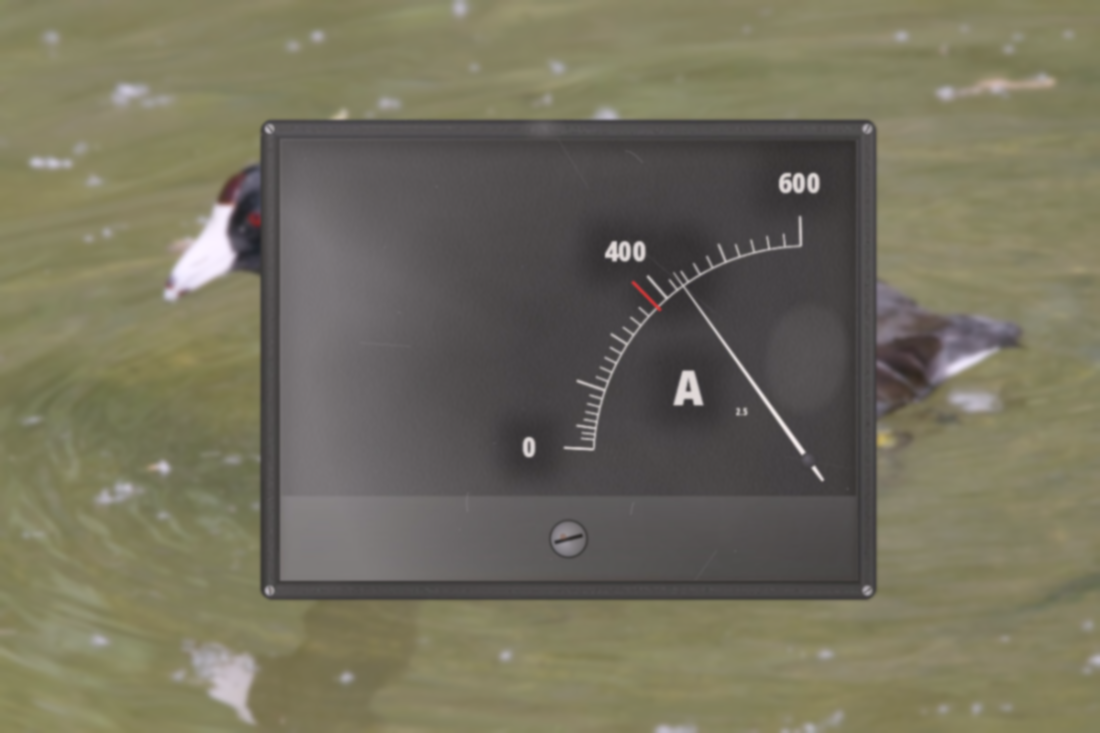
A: 430 A
